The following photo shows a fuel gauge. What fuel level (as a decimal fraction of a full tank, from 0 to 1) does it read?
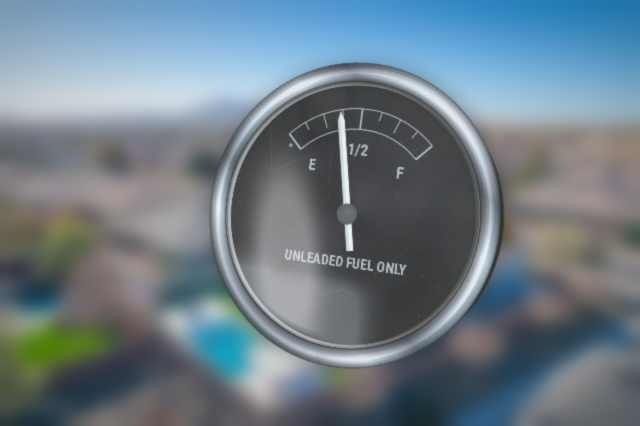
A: 0.375
